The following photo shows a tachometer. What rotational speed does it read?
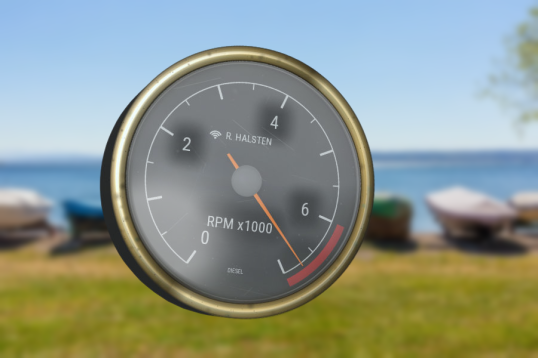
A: 6750 rpm
